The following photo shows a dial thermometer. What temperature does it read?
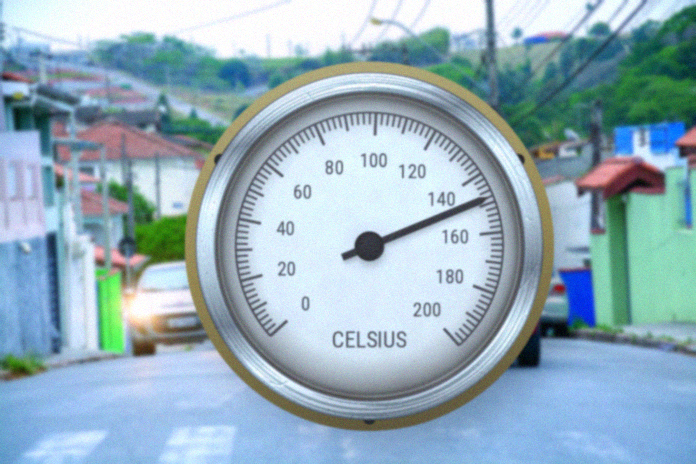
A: 148 °C
